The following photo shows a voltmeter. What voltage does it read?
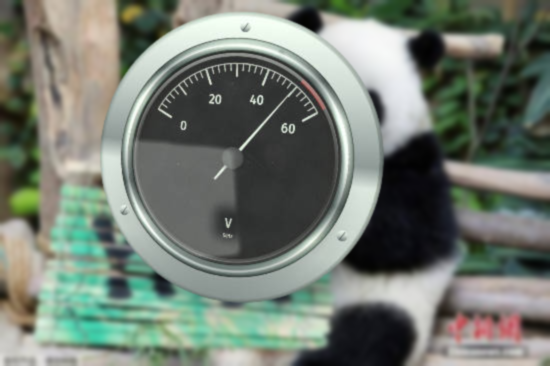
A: 50 V
